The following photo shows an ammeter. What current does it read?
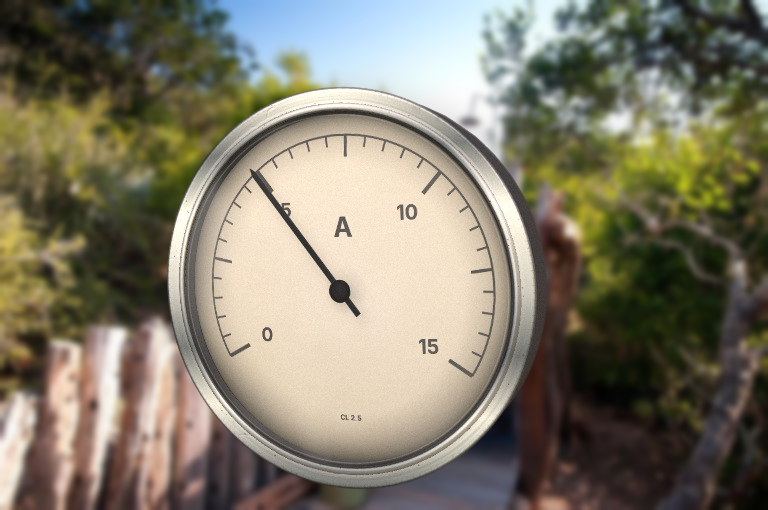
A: 5 A
